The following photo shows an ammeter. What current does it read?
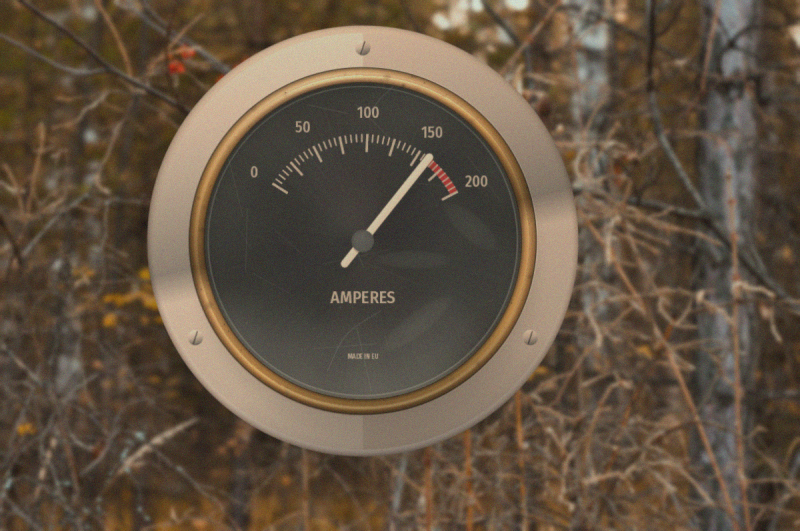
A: 160 A
